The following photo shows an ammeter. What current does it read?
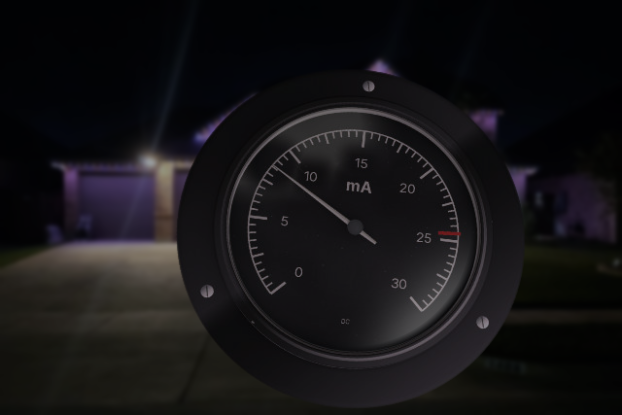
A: 8.5 mA
